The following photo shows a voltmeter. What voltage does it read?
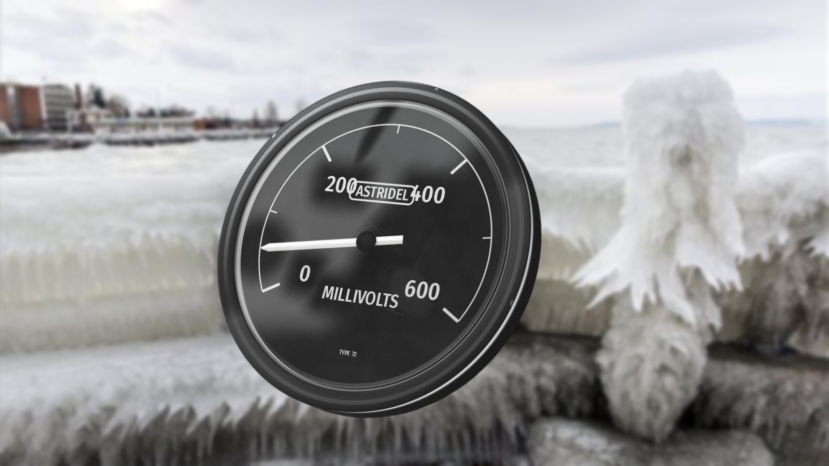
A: 50 mV
